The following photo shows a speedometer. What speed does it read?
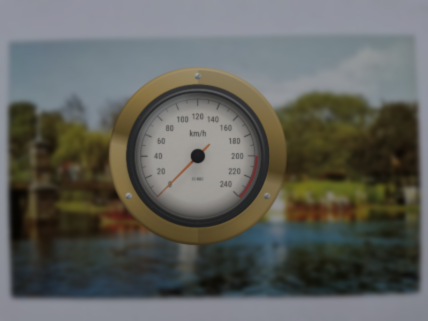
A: 0 km/h
